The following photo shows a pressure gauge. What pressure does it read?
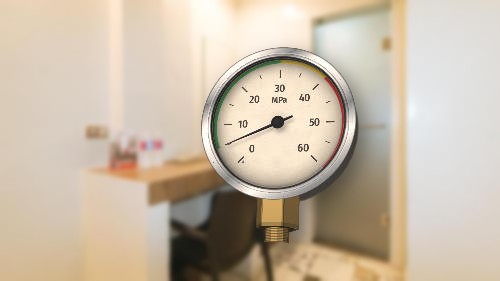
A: 5 MPa
